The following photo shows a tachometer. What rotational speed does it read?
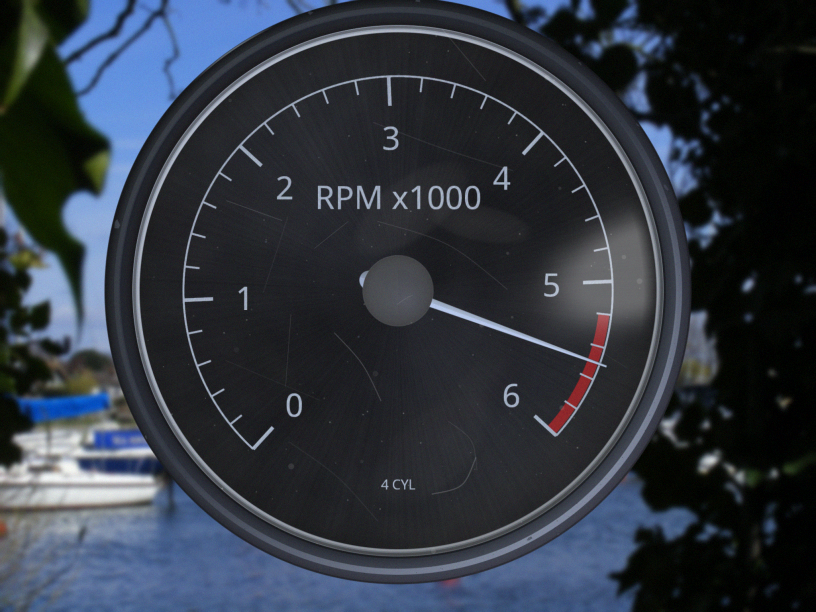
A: 5500 rpm
